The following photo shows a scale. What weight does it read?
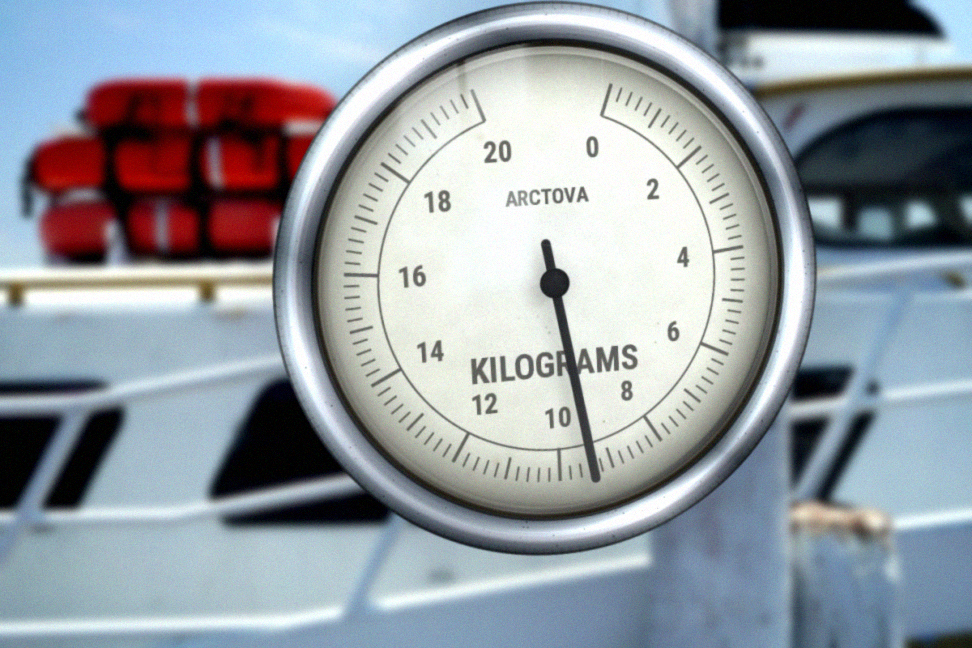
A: 9.4 kg
